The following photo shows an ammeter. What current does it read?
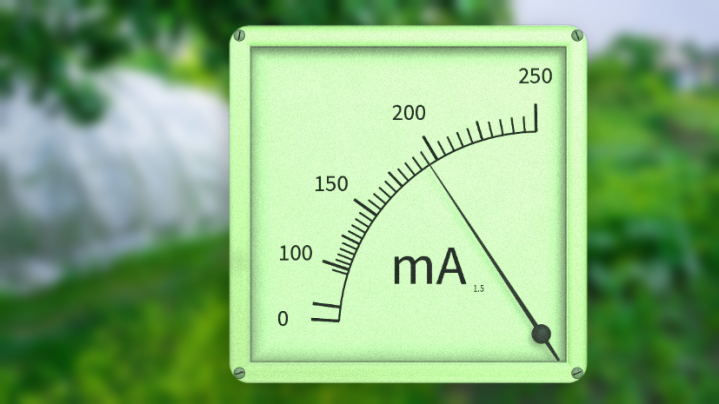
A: 195 mA
